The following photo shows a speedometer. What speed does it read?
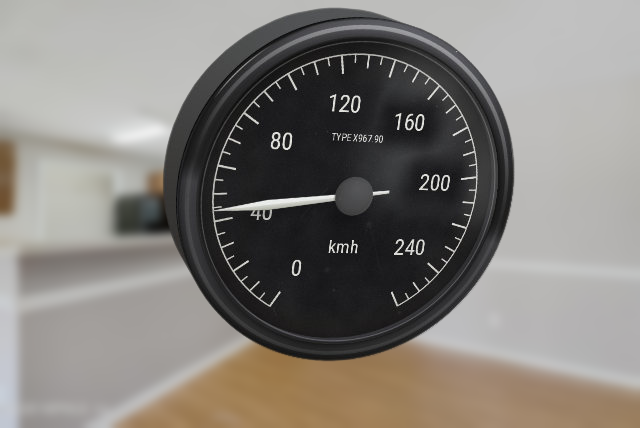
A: 45 km/h
